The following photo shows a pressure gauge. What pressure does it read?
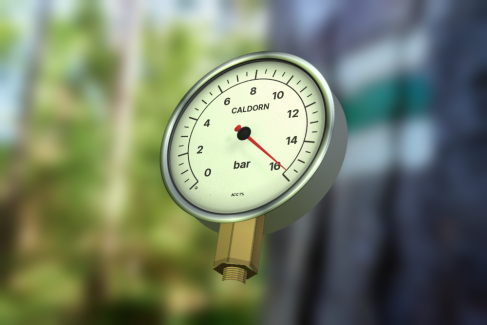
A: 15.75 bar
